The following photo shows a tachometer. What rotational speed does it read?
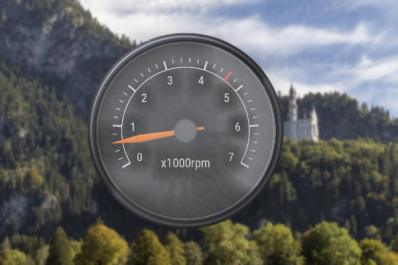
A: 600 rpm
